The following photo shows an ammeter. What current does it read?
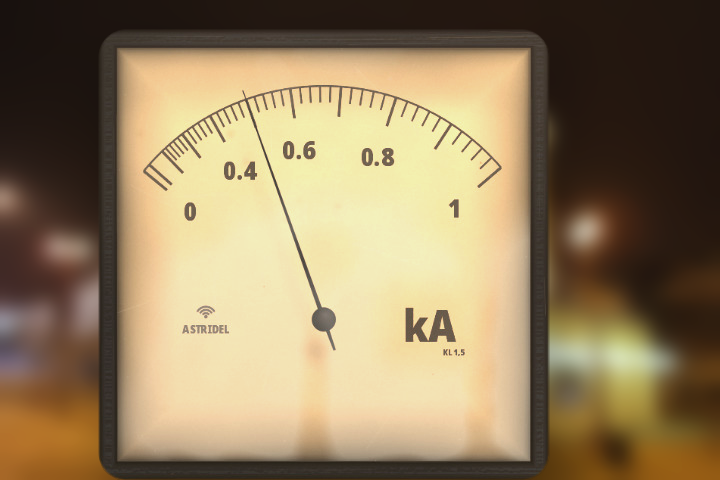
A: 0.5 kA
